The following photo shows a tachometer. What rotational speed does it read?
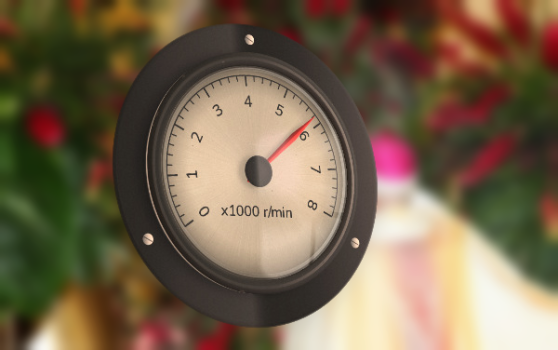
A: 5800 rpm
